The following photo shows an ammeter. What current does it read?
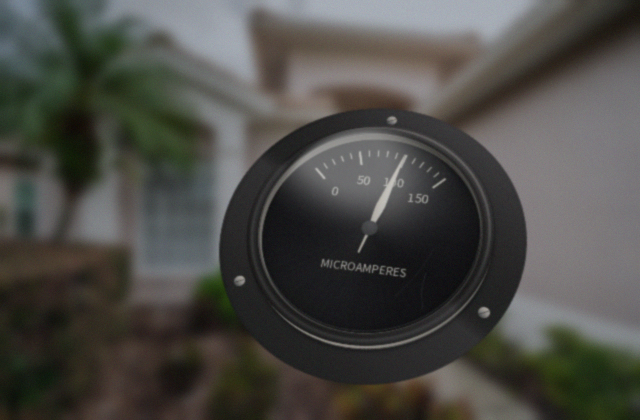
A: 100 µA
